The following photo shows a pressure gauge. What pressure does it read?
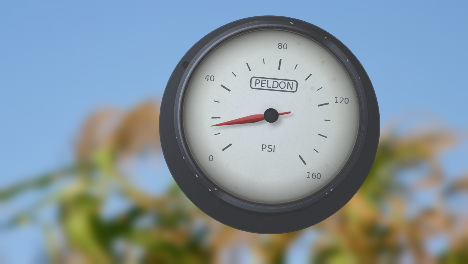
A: 15 psi
